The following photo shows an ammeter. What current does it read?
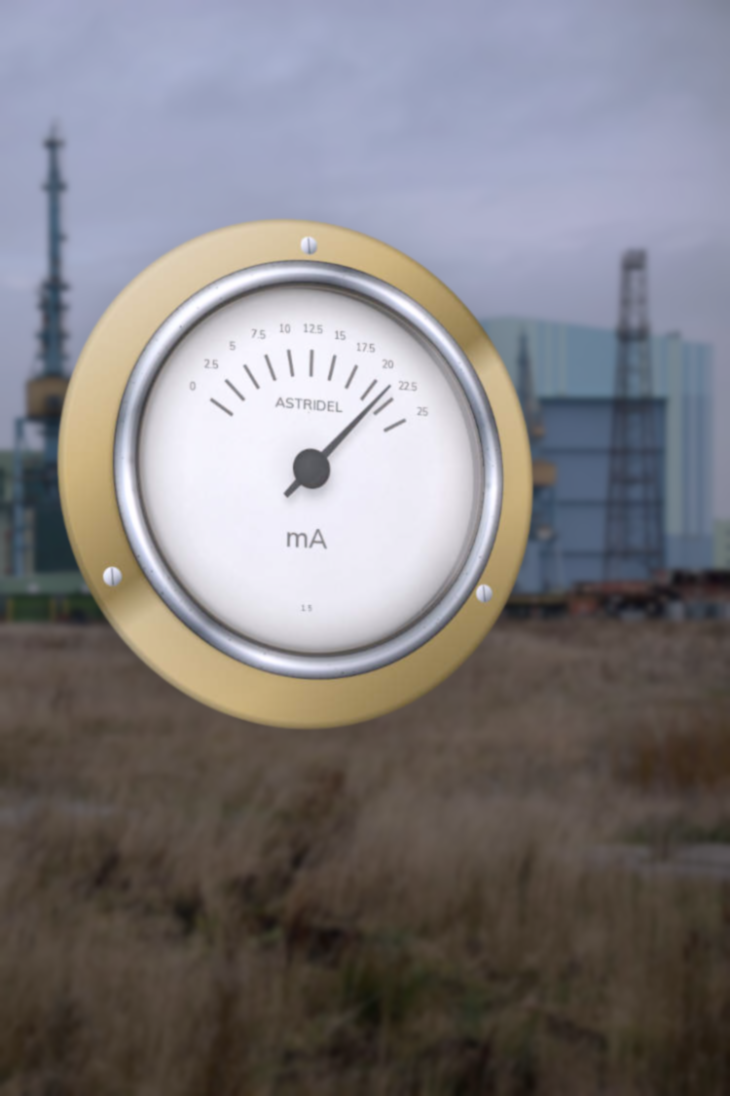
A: 21.25 mA
